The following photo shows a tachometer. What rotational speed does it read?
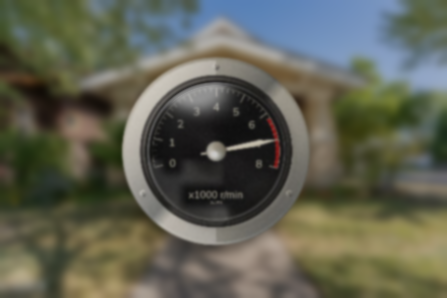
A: 7000 rpm
